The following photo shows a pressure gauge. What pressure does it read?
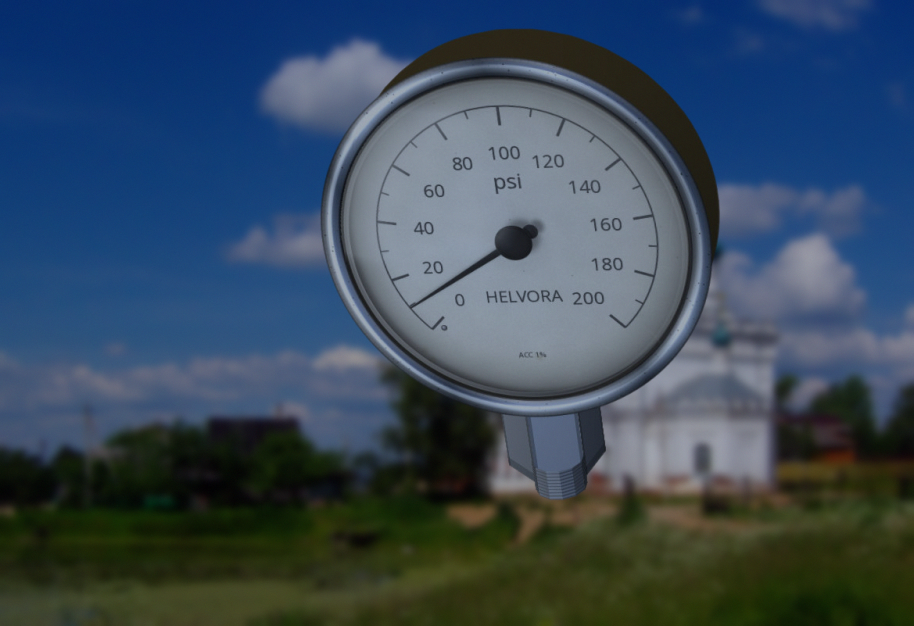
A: 10 psi
